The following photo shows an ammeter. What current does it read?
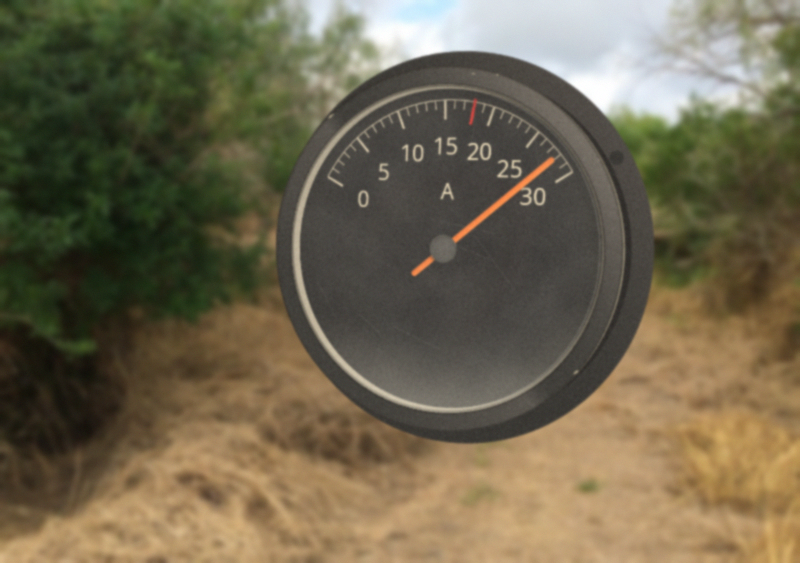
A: 28 A
